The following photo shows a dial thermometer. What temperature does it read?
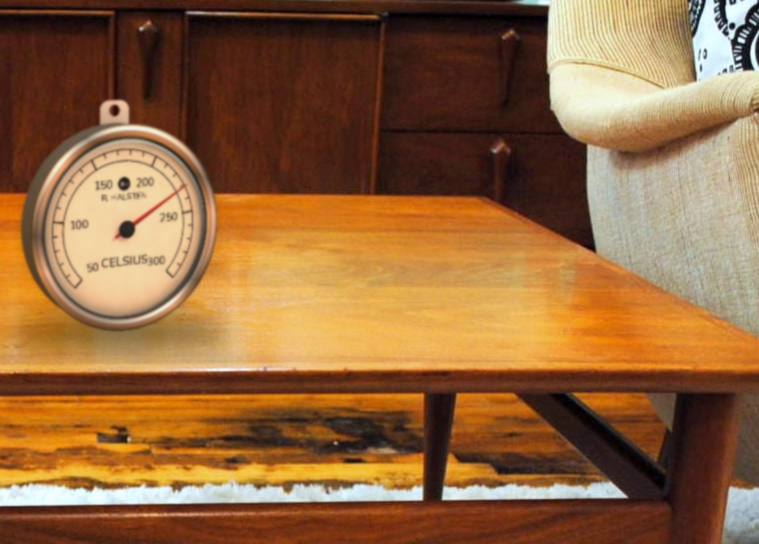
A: 230 °C
